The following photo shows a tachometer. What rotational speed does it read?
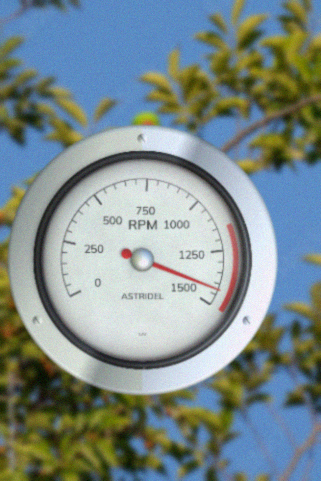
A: 1425 rpm
